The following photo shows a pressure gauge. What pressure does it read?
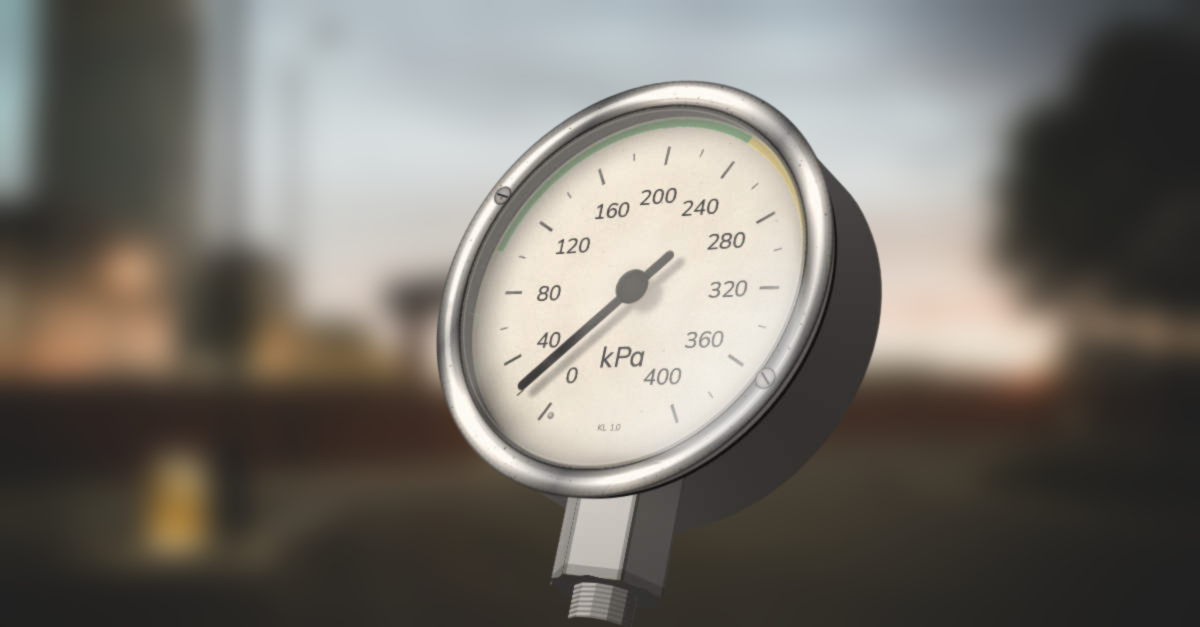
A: 20 kPa
